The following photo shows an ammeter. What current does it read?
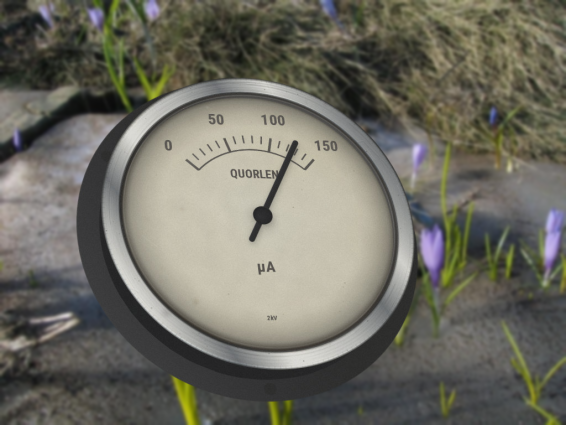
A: 125 µA
